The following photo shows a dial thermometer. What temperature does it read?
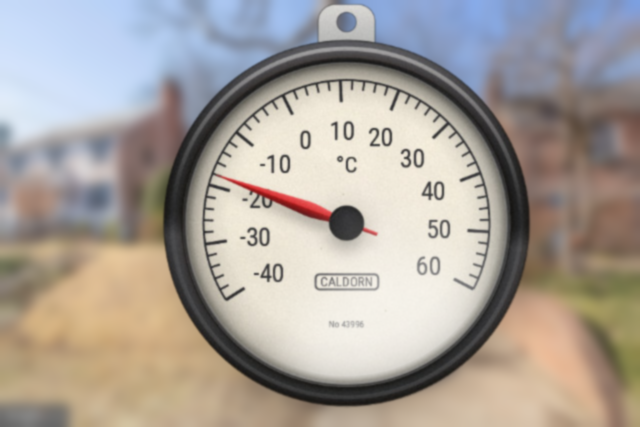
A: -18 °C
